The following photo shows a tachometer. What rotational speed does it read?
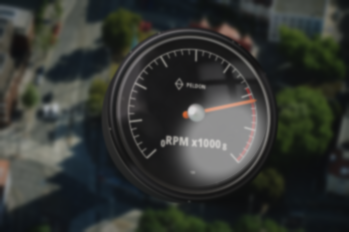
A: 6200 rpm
